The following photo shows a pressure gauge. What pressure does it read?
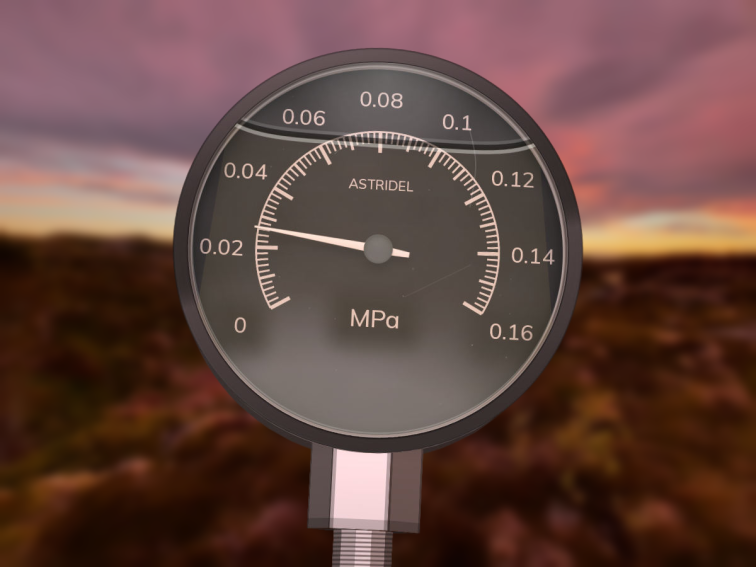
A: 0.026 MPa
